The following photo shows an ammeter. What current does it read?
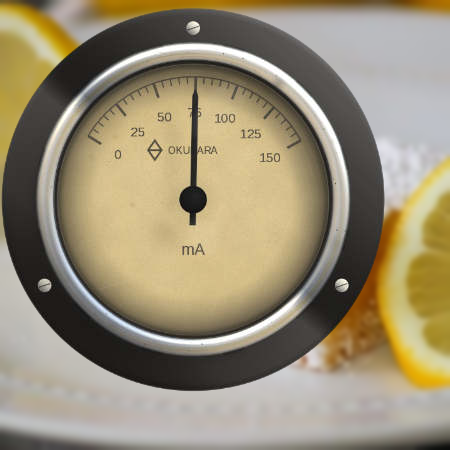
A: 75 mA
